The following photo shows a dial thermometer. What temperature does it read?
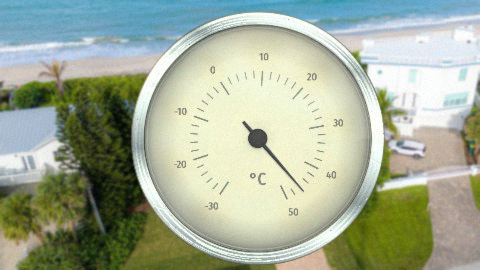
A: 46 °C
